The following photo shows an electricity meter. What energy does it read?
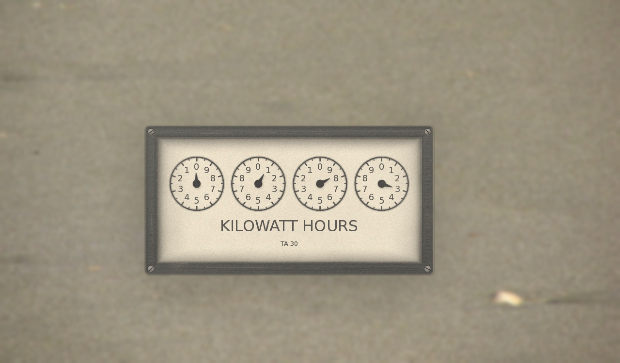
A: 83 kWh
